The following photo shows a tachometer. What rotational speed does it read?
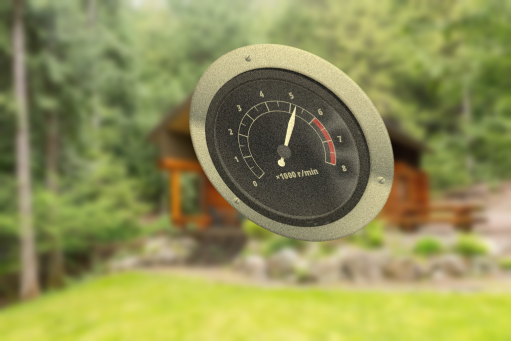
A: 5250 rpm
